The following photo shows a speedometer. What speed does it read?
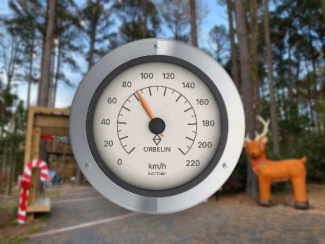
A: 85 km/h
